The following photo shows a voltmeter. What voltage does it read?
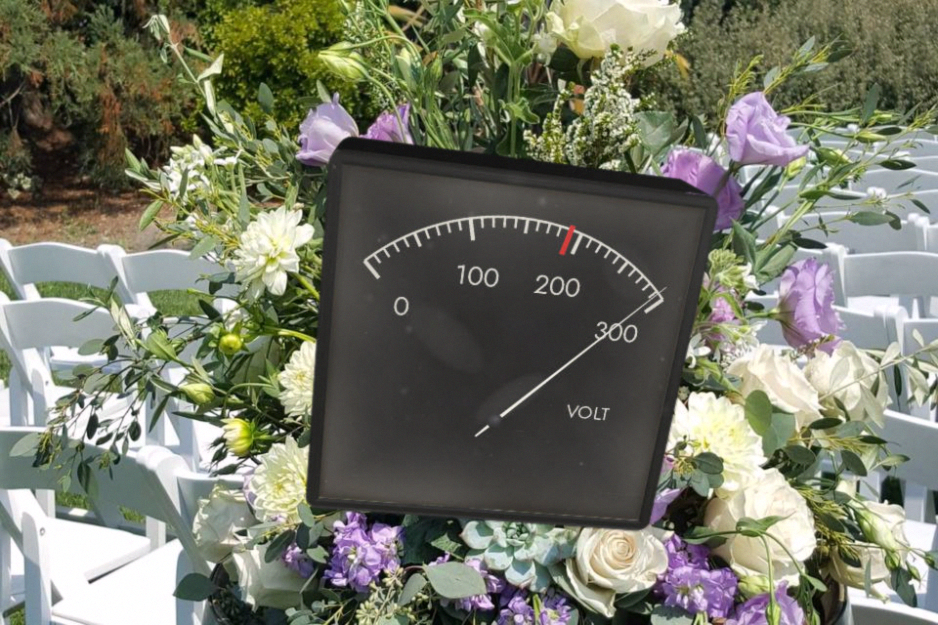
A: 290 V
